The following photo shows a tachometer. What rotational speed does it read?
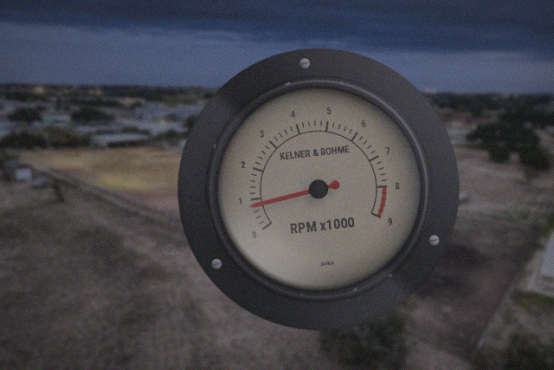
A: 800 rpm
